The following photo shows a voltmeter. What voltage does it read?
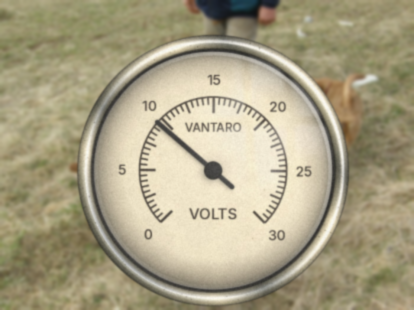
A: 9.5 V
